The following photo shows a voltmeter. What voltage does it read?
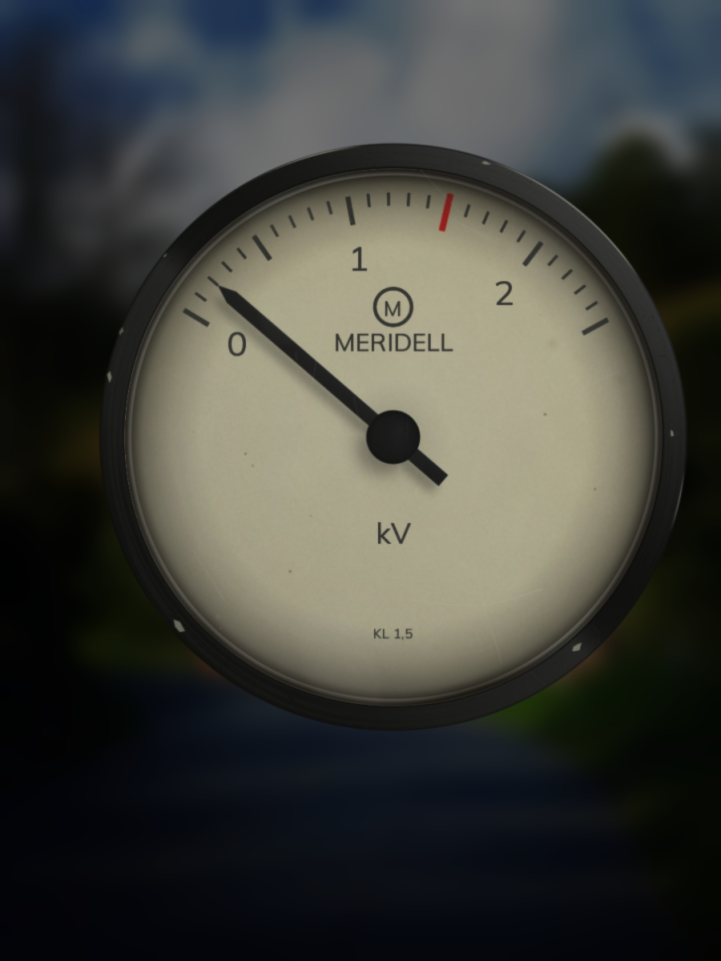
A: 0.2 kV
